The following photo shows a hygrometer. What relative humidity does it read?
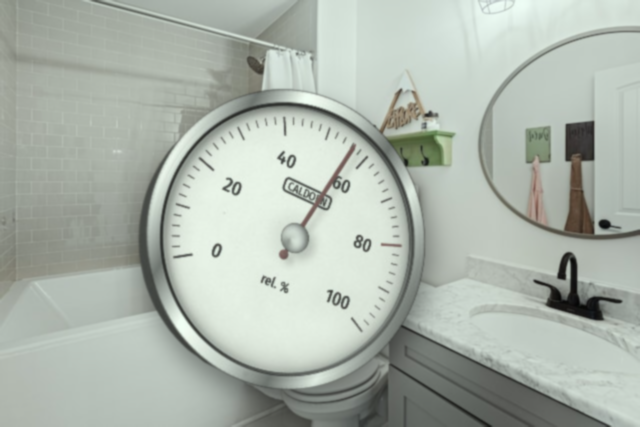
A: 56 %
